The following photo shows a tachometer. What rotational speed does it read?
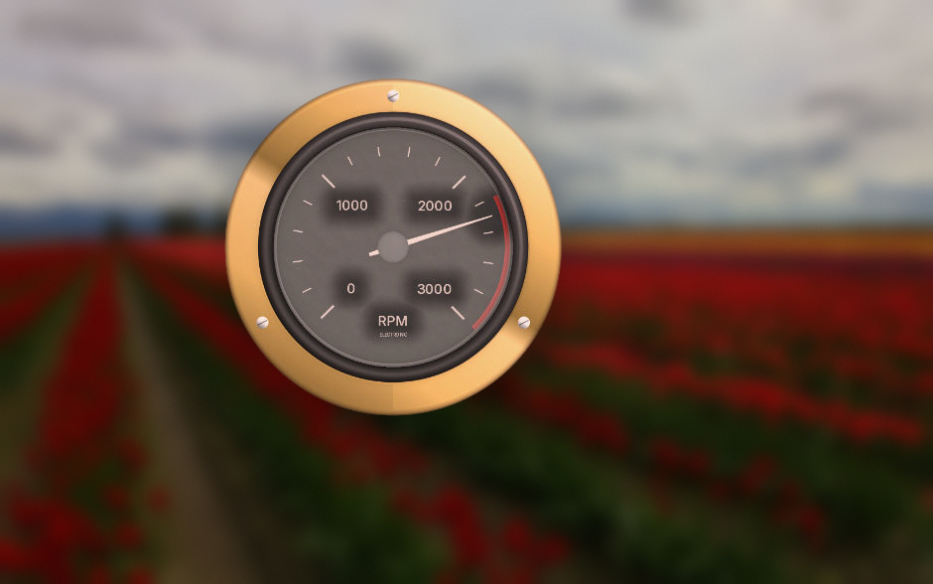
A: 2300 rpm
